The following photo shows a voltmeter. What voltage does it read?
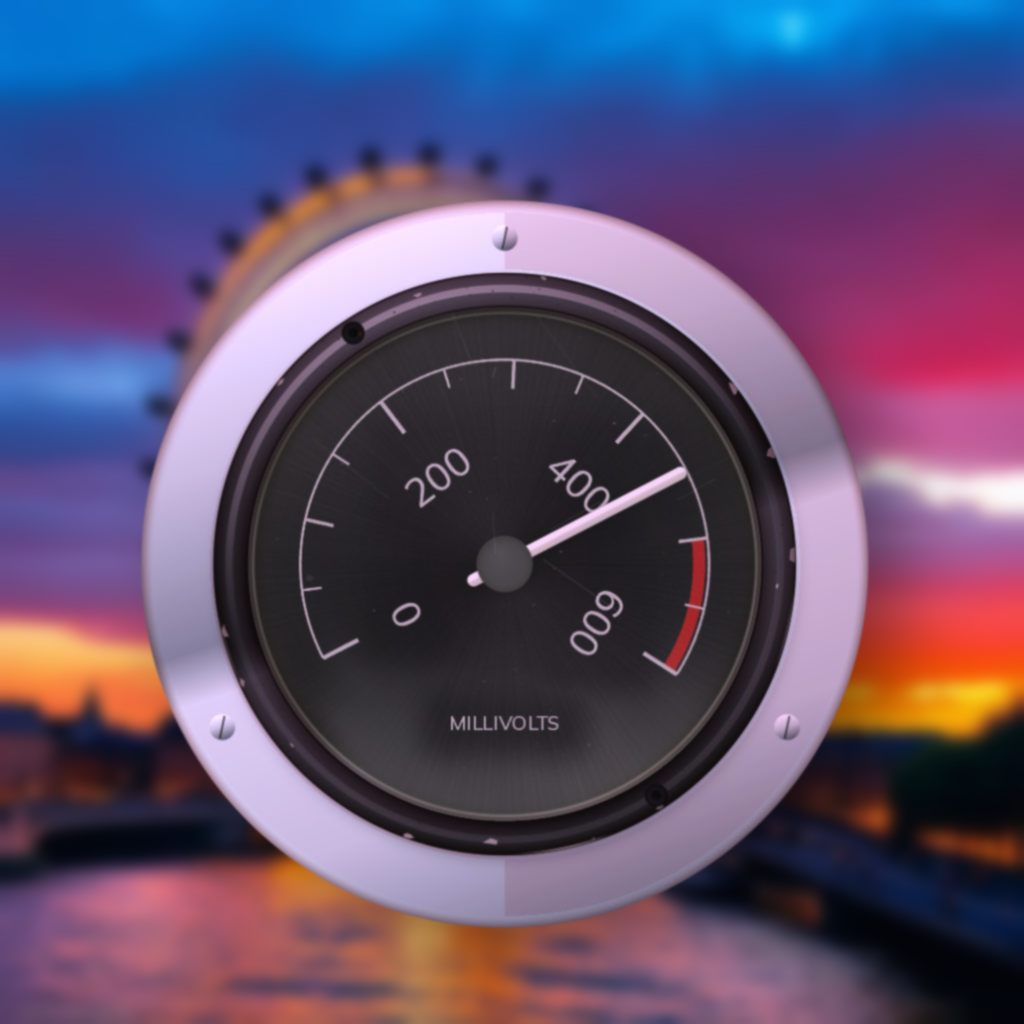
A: 450 mV
